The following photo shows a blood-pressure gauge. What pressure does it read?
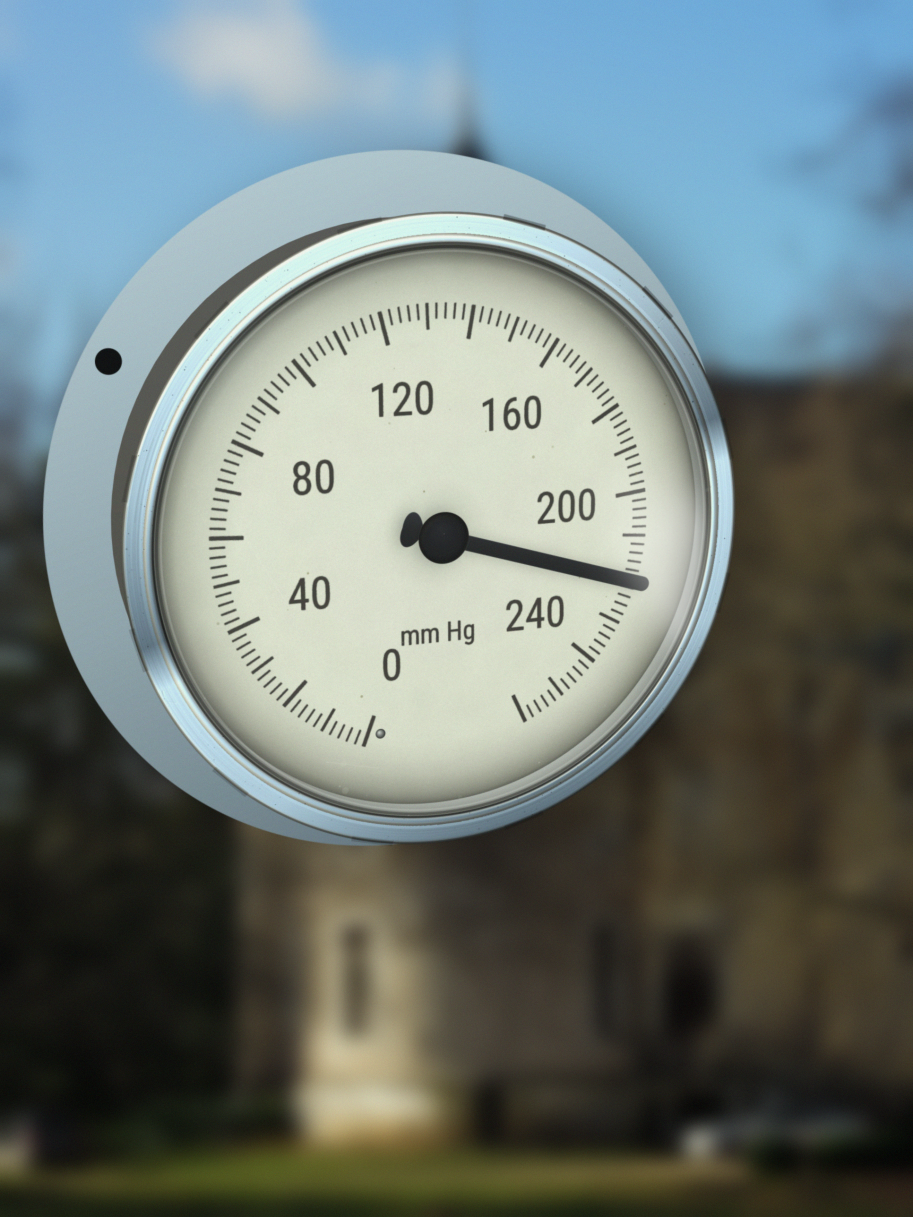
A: 220 mmHg
